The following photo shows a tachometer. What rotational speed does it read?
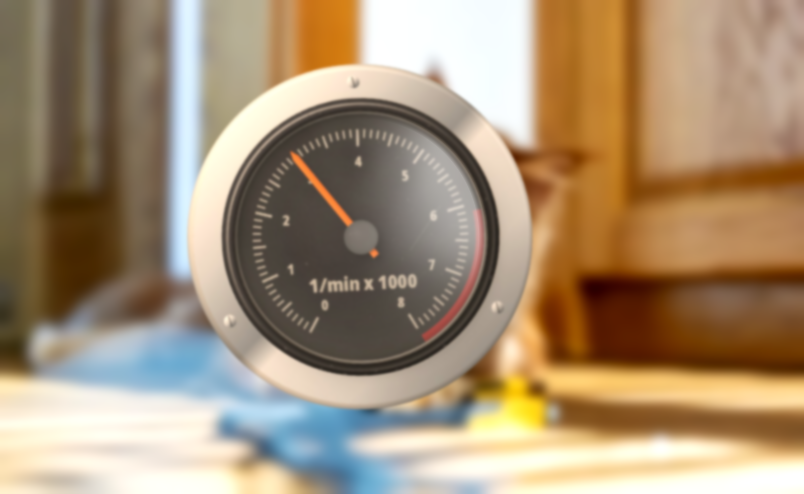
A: 3000 rpm
